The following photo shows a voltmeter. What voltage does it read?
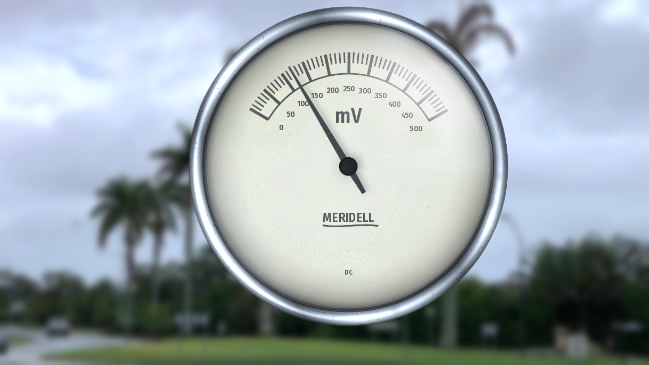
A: 120 mV
